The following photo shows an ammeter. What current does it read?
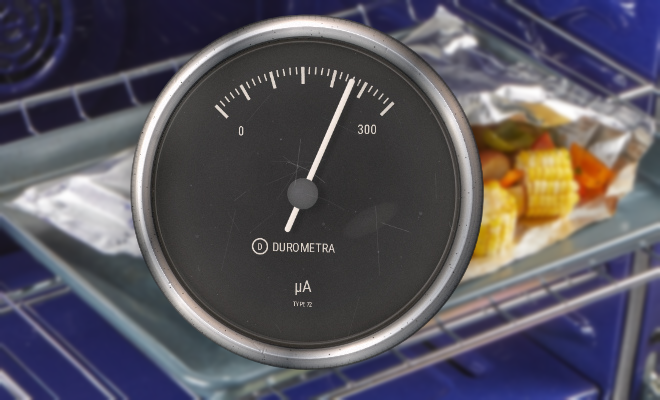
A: 230 µA
